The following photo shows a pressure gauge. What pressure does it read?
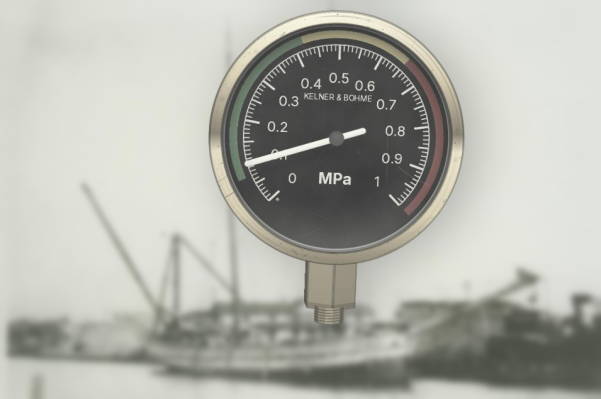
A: 0.1 MPa
